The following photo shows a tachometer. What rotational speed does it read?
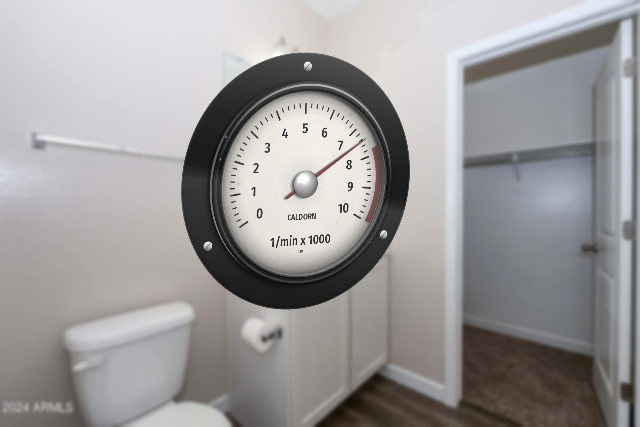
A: 7400 rpm
